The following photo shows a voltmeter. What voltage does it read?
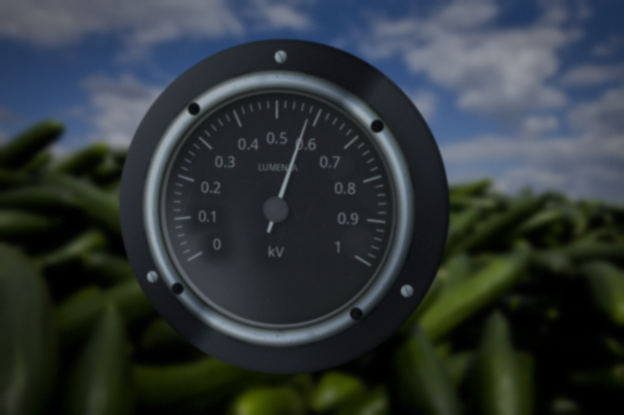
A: 0.58 kV
